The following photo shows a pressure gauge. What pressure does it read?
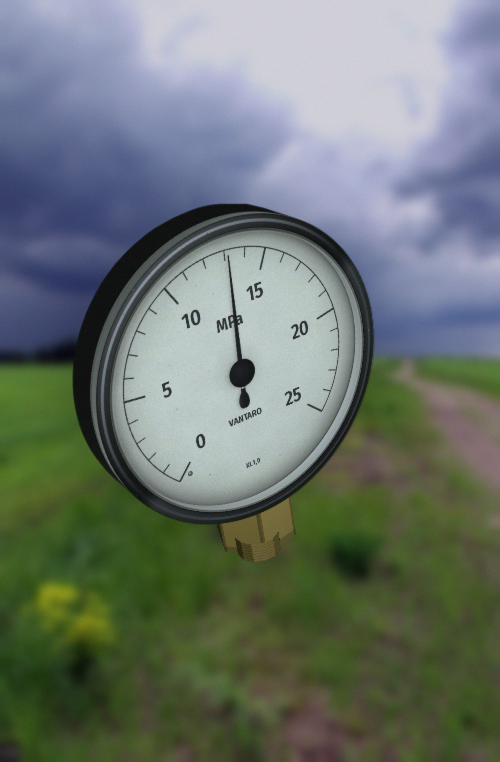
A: 13 MPa
